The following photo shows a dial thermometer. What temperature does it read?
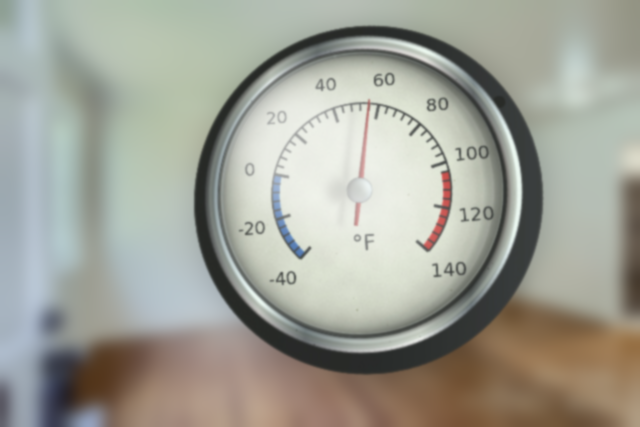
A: 56 °F
